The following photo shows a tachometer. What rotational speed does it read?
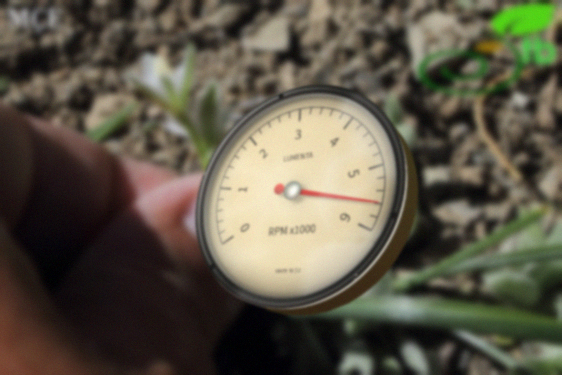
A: 5600 rpm
